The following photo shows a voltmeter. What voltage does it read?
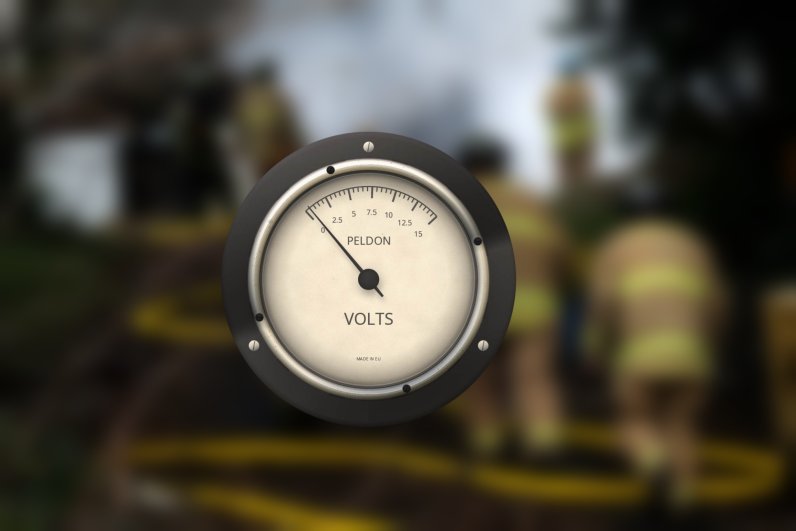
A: 0.5 V
